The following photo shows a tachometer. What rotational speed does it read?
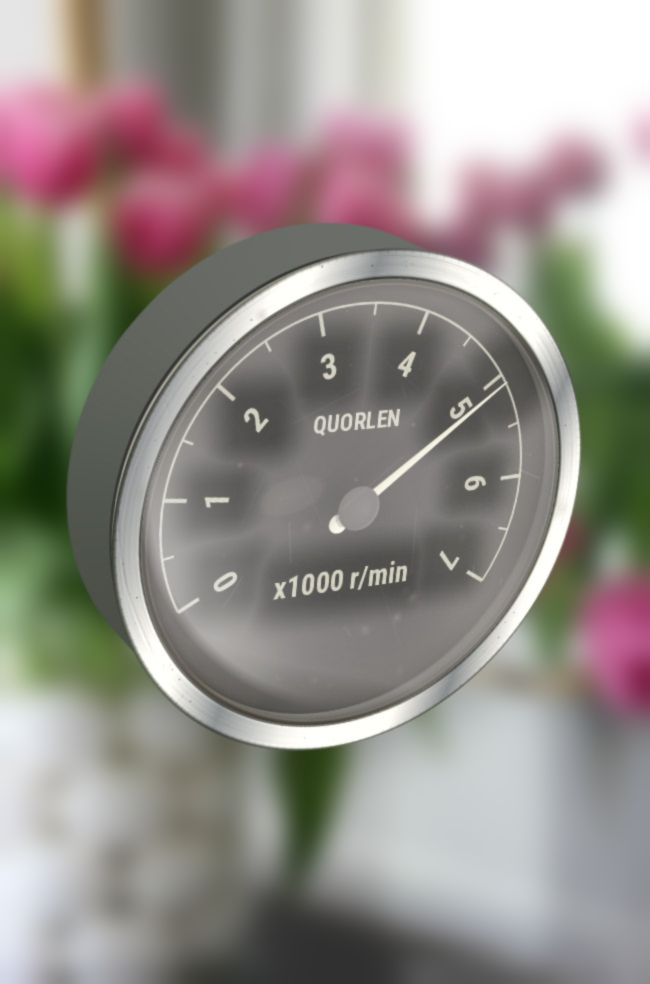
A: 5000 rpm
